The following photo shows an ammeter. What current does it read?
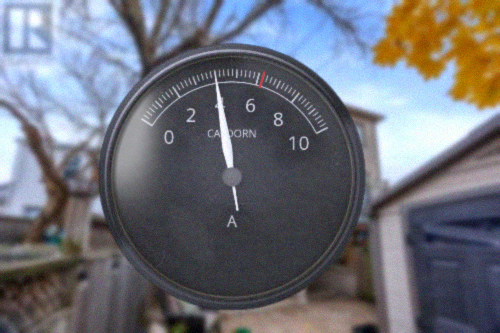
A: 4 A
